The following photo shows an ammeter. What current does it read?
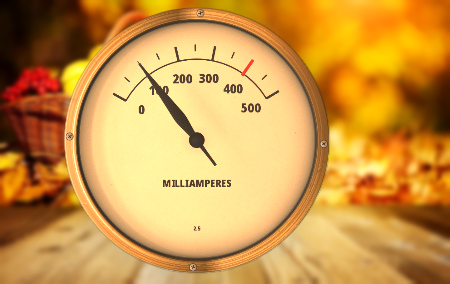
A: 100 mA
